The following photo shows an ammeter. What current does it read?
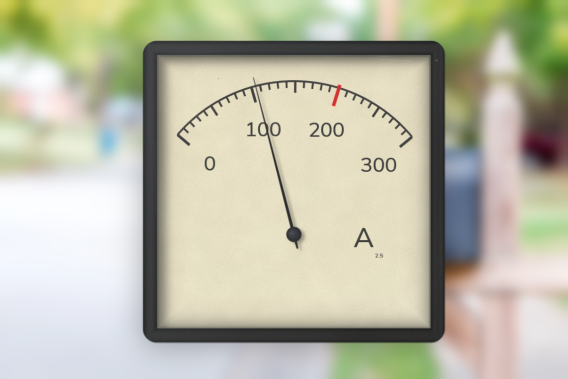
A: 105 A
